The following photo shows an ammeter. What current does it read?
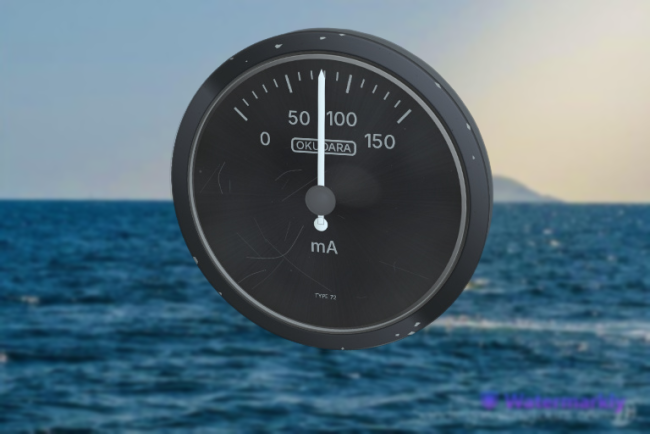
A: 80 mA
